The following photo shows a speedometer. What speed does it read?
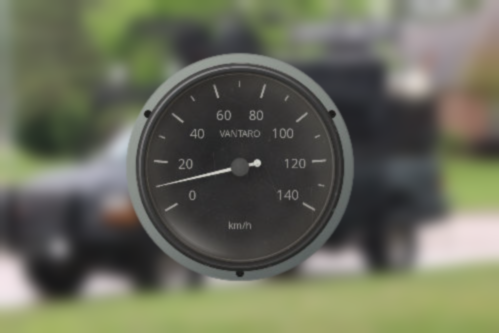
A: 10 km/h
